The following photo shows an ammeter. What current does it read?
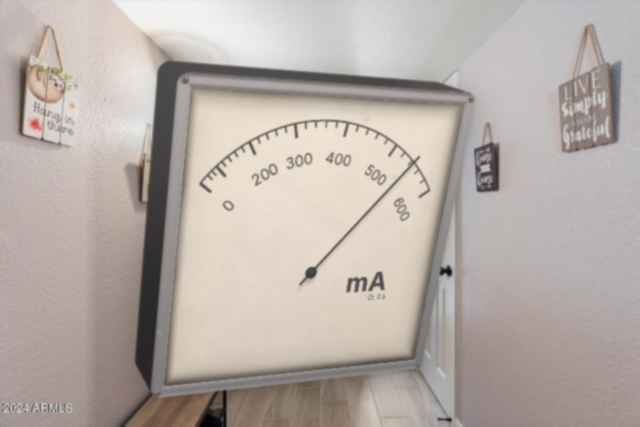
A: 540 mA
